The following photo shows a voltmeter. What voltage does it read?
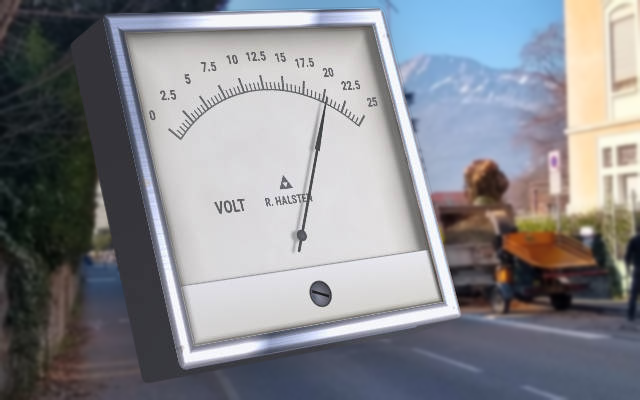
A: 20 V
